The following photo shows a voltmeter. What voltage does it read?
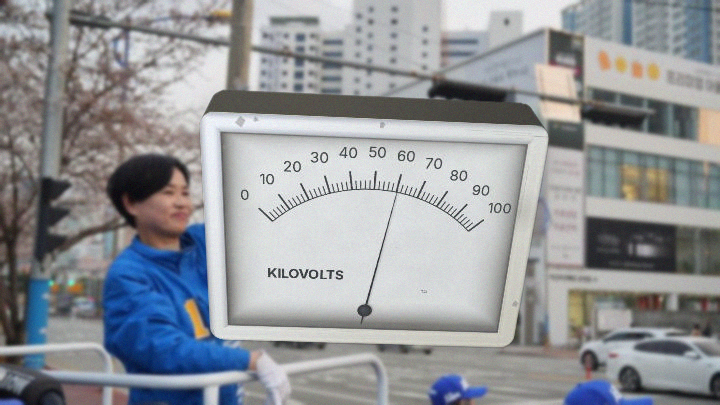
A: 60 kV
